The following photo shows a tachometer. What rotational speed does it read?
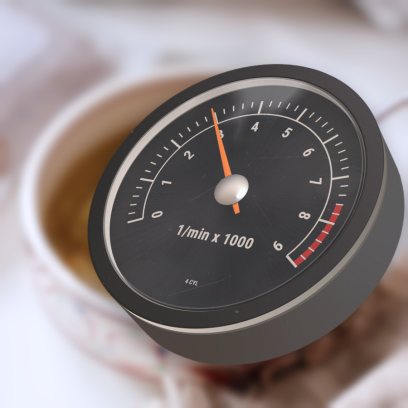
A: 3000 rpm
